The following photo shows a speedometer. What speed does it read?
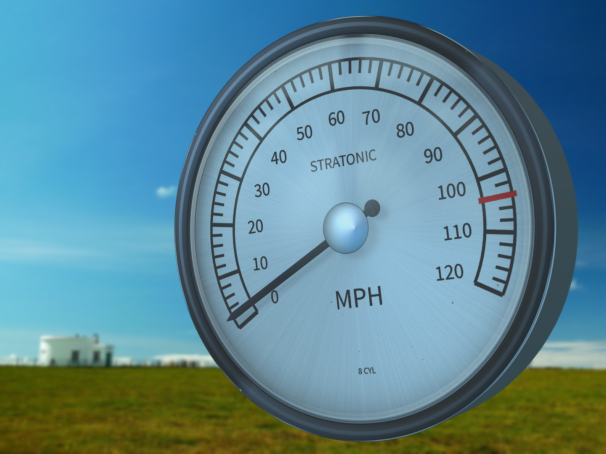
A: 2 mph
